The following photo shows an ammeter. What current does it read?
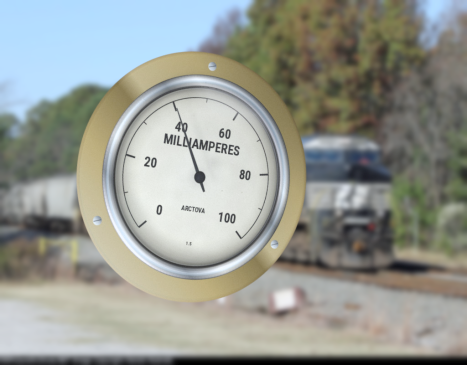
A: 40 mA
